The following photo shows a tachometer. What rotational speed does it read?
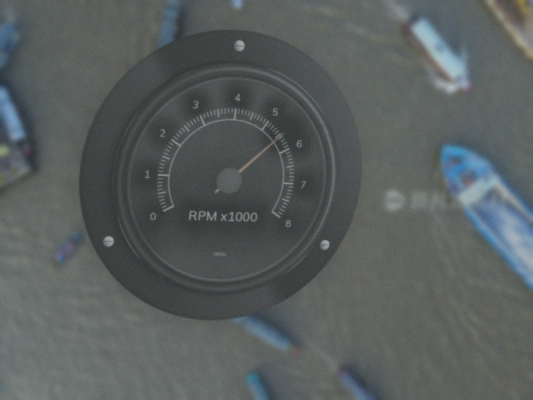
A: 5500 rpm
